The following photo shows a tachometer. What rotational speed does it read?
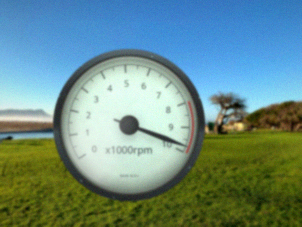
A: 9750 rpm
